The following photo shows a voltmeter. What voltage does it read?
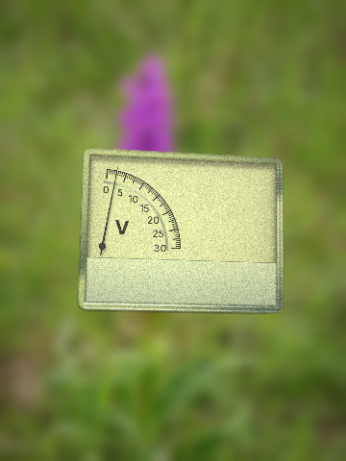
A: 2.5 V
